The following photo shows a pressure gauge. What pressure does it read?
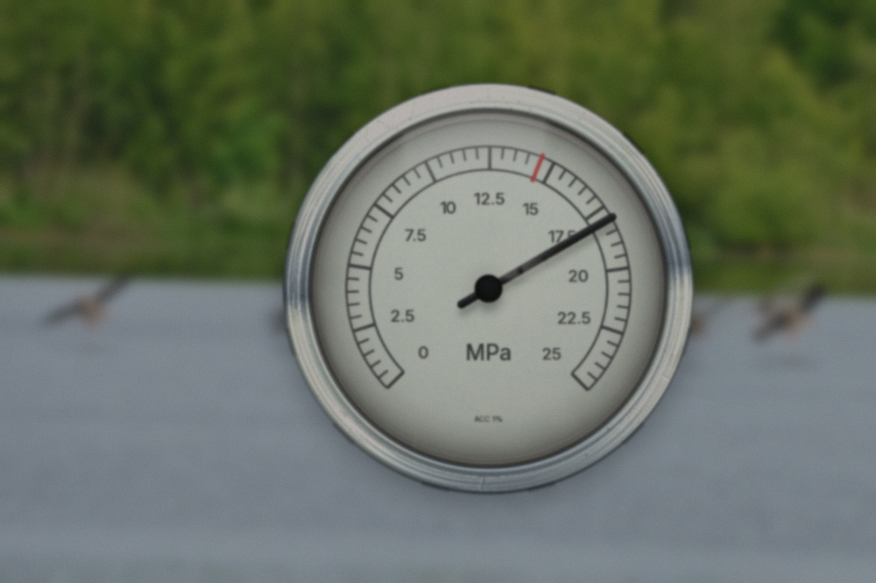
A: 18 MPa
